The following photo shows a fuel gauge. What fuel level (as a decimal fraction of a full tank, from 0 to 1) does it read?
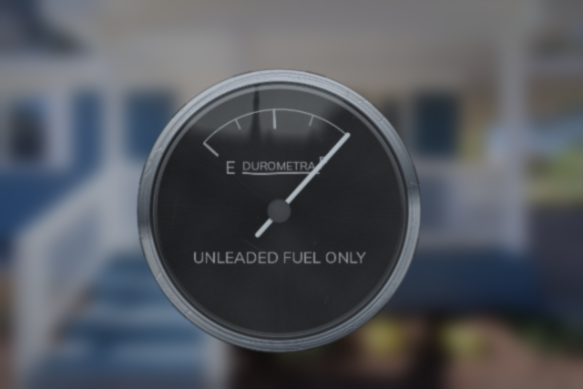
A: 1
